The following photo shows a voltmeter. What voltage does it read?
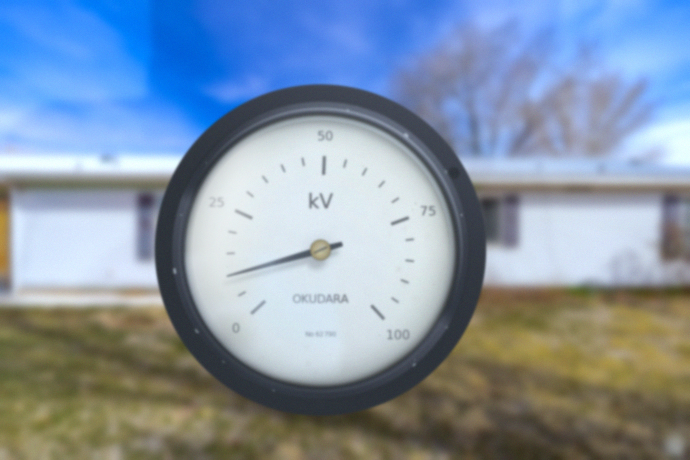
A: 10 kV
